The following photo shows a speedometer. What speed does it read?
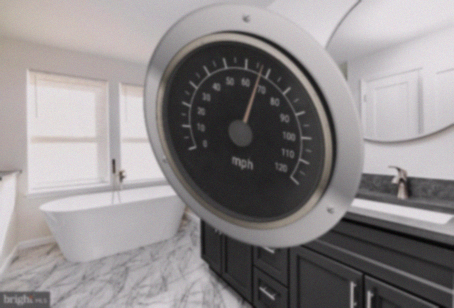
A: 67.5 mph
